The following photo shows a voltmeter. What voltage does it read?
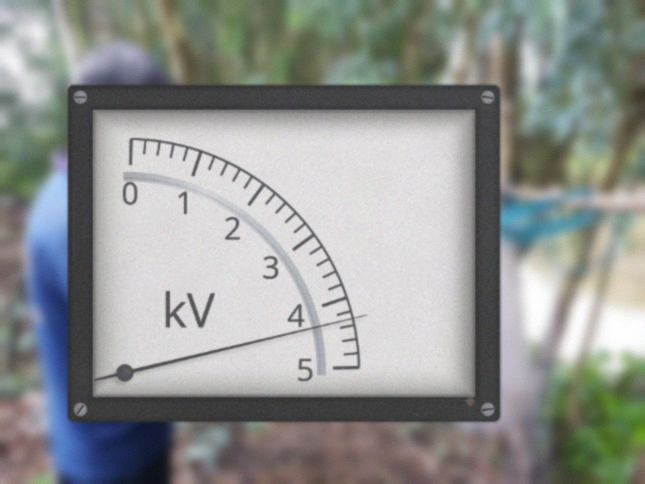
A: 4.3 kV
